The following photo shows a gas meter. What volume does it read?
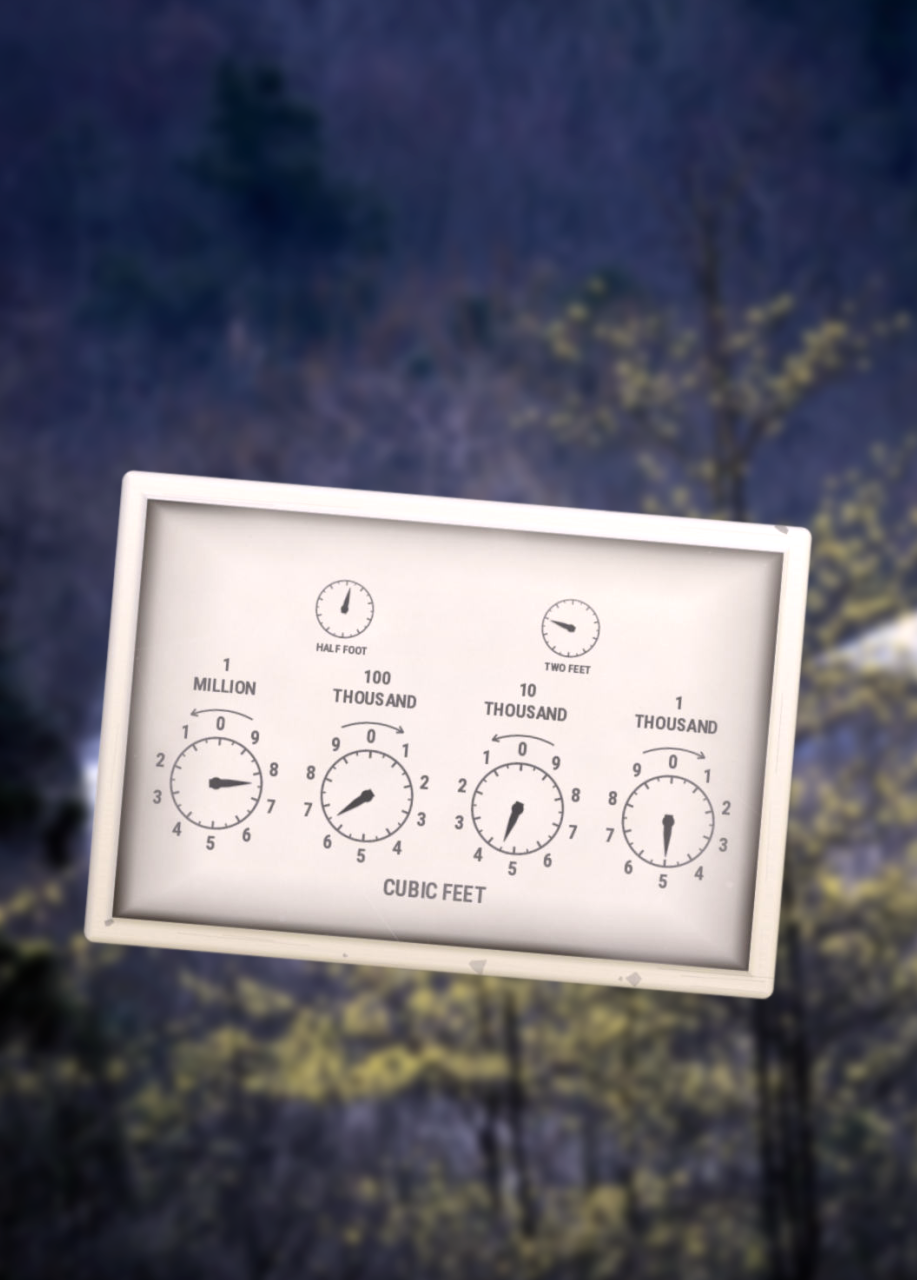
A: 764500 ft³
